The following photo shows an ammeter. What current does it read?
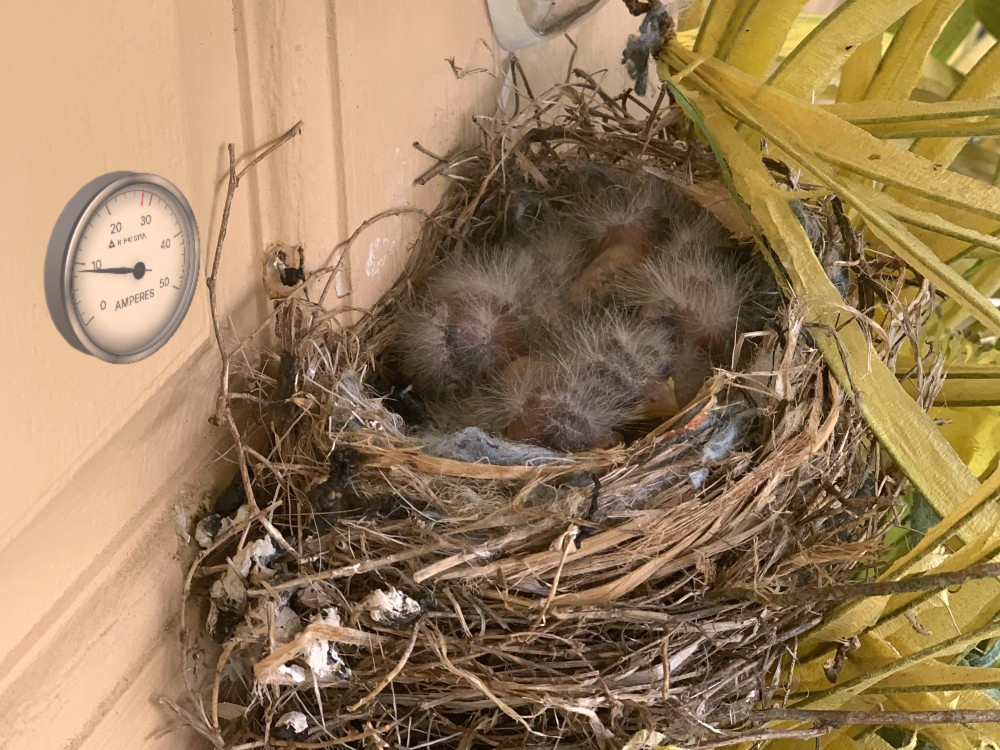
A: 9 A
